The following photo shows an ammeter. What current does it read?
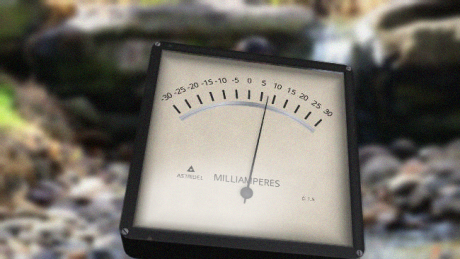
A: 7.5 mA
